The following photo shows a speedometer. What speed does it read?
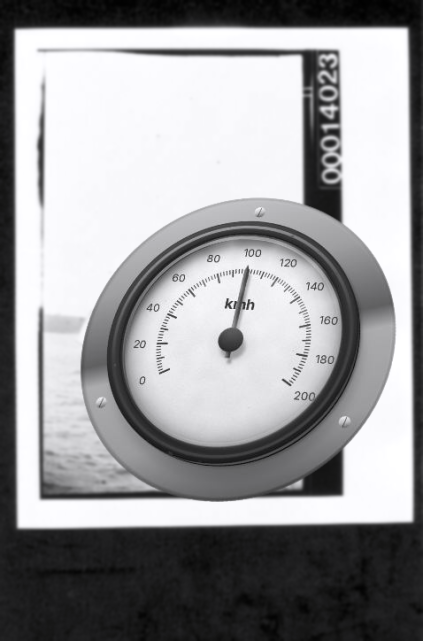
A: 100 km/h
